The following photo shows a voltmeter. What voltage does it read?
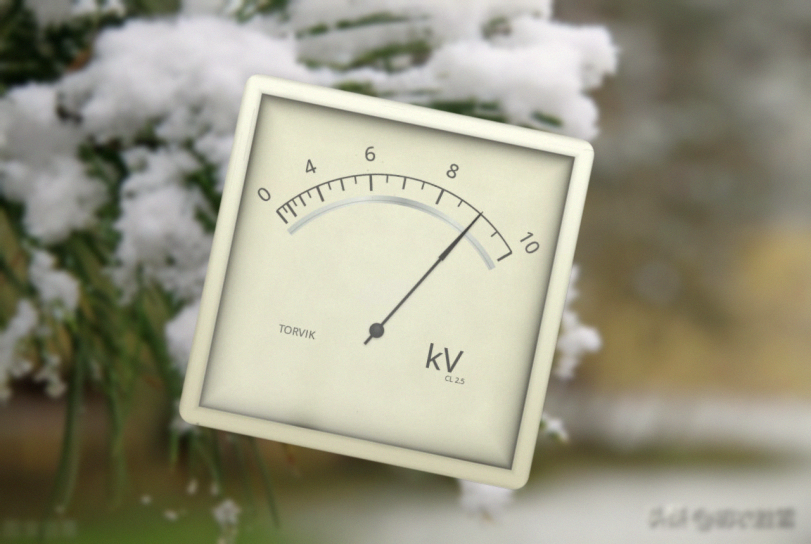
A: 9 kV
